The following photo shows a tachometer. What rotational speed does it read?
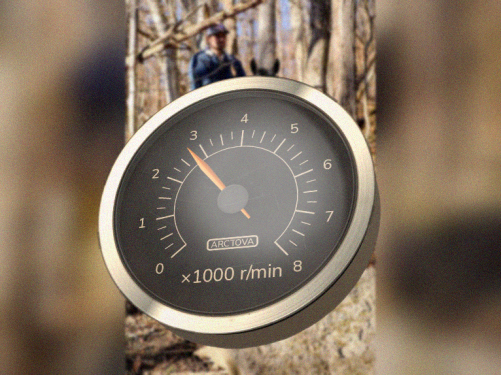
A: 2750 rpm
